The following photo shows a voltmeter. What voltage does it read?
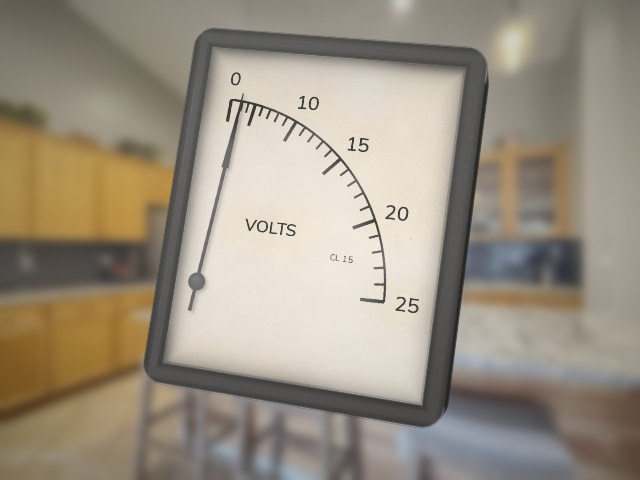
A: 3 V
